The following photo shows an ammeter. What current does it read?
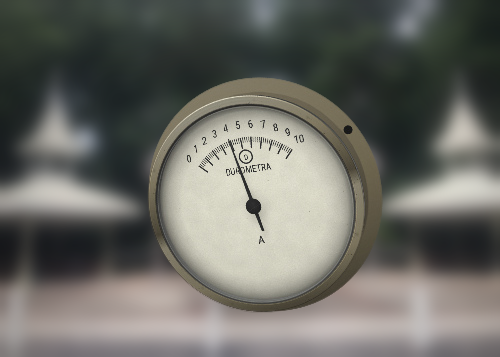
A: 4 A
